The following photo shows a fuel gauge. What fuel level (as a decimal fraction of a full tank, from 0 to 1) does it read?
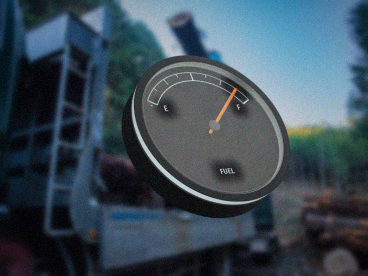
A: 0.875
